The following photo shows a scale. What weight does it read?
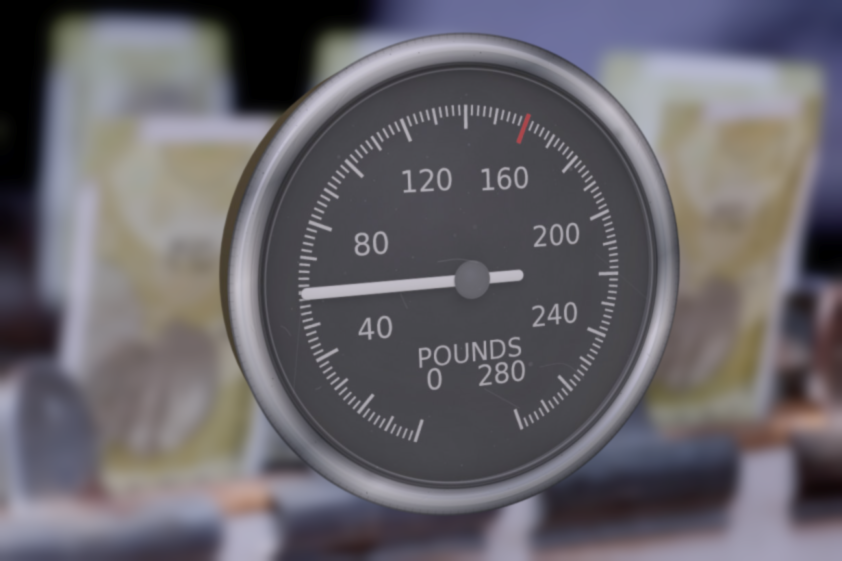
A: 60 lb
